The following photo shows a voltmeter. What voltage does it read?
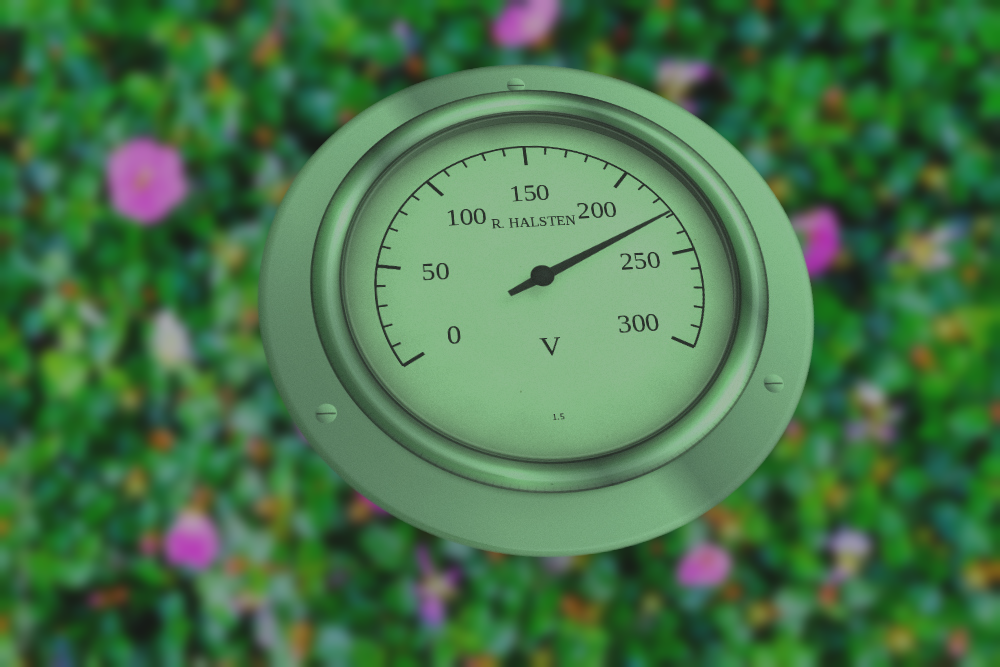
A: 230 V
